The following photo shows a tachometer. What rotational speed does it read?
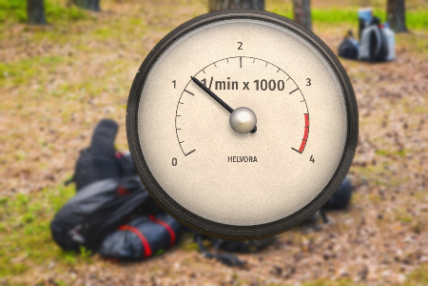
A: 1200 rpm
